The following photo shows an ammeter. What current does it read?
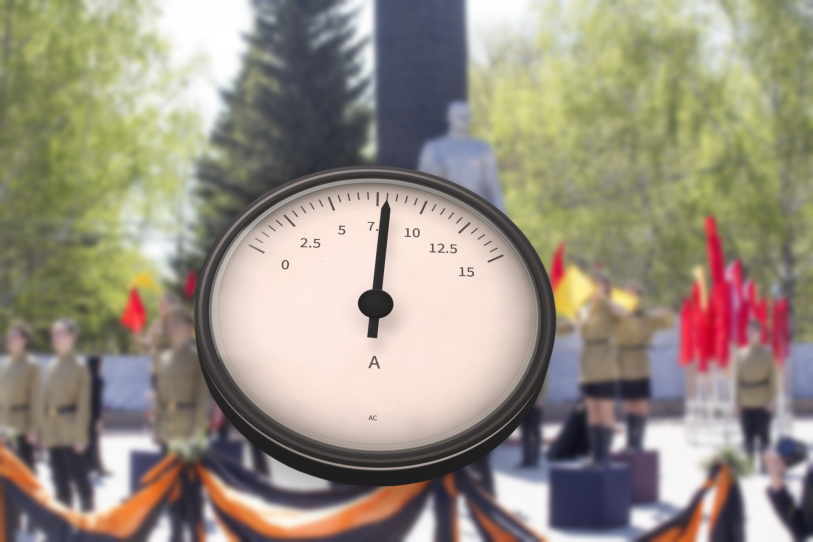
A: 8 A
